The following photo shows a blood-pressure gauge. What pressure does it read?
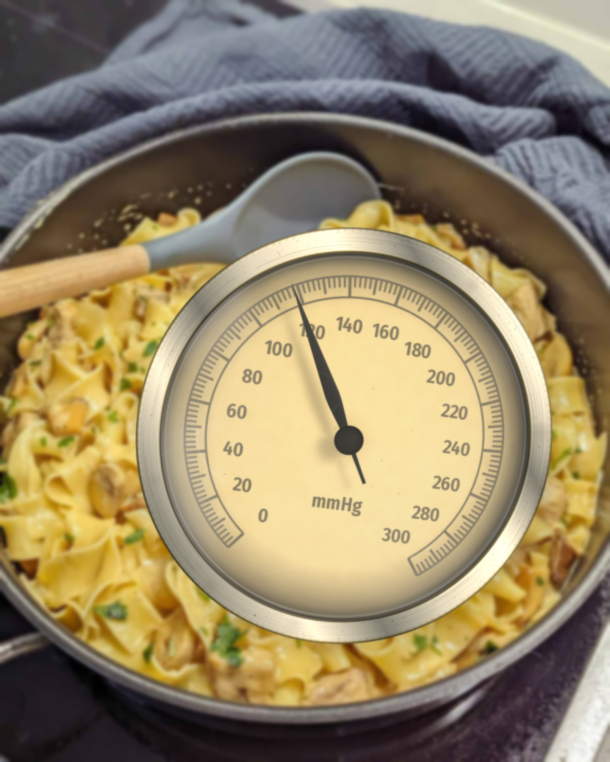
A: 118 mmHg
